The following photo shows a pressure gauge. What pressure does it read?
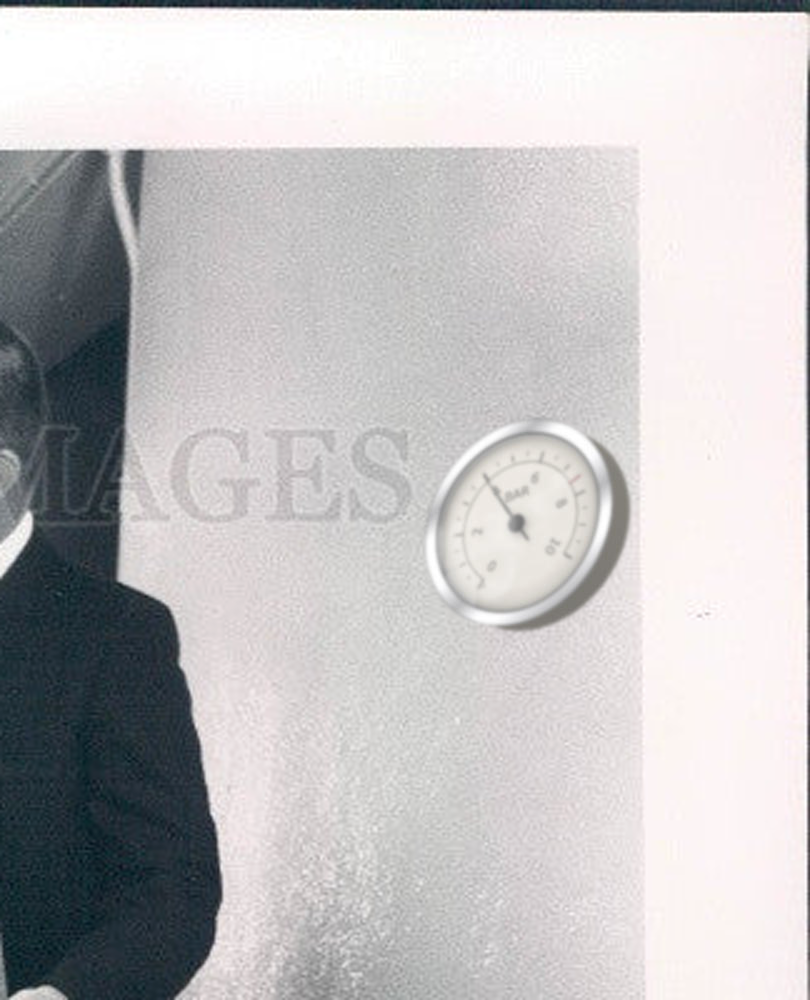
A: 4 bar
